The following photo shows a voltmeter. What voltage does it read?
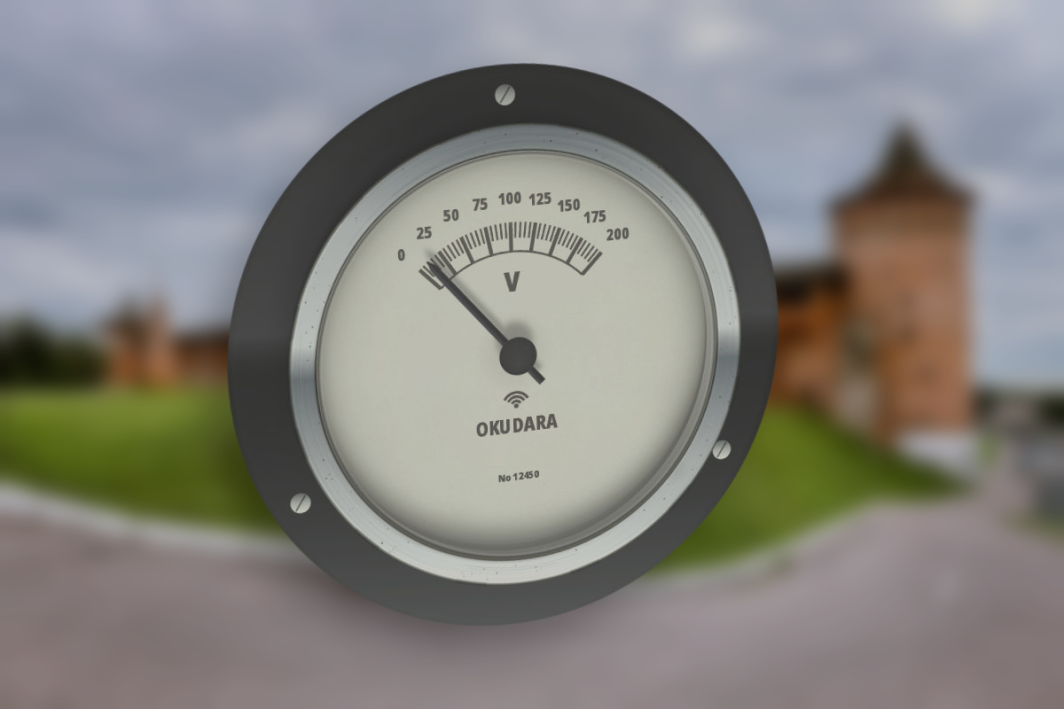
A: 10 V
